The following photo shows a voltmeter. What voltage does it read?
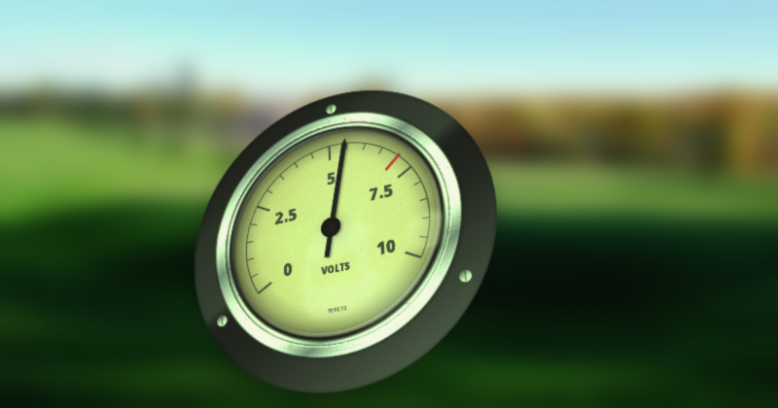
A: 5.5 V
